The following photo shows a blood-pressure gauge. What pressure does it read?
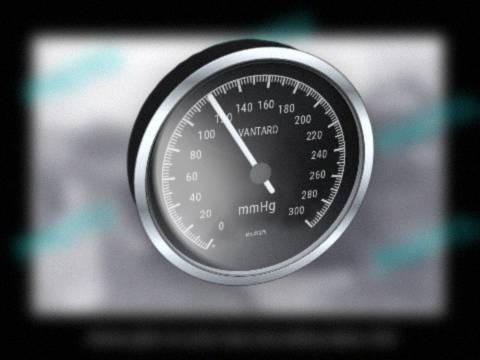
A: 120 mmHg
